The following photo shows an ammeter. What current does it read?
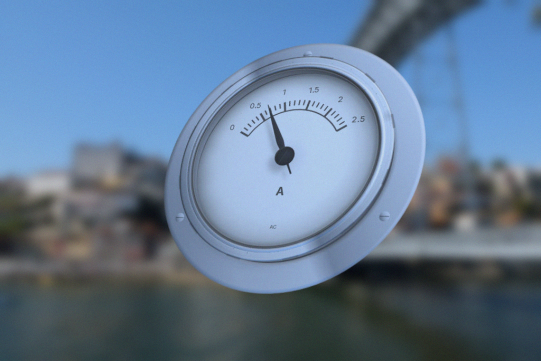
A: 0.7 A
